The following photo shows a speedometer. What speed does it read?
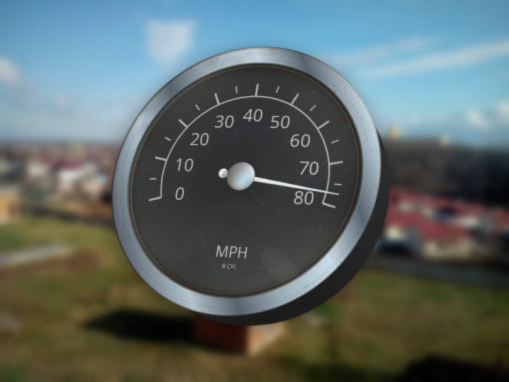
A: 77.5 mph
